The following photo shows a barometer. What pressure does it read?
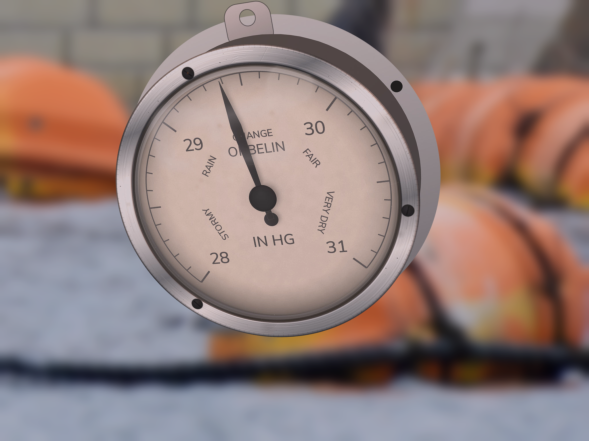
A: 29.4 inHg
